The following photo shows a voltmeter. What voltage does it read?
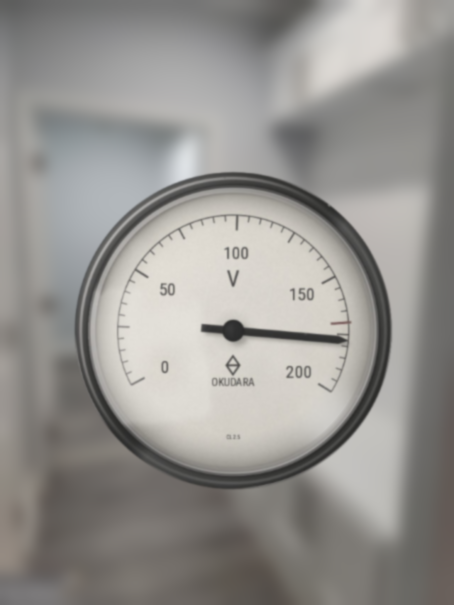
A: 177.5 V
